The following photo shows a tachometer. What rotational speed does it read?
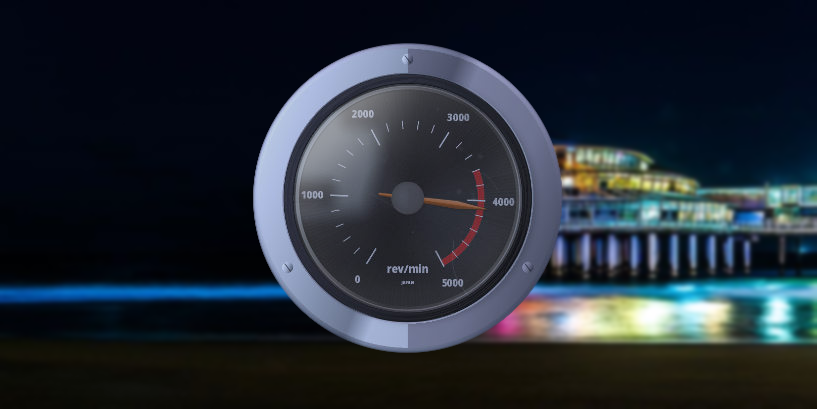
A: 4100 rpm
